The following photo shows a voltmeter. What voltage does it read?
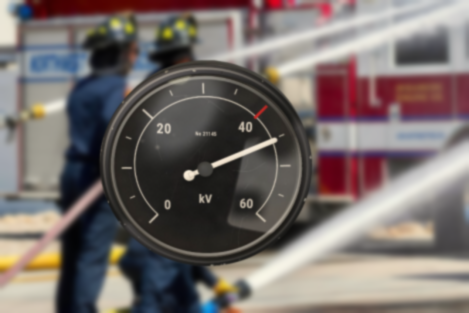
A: 45 kV
